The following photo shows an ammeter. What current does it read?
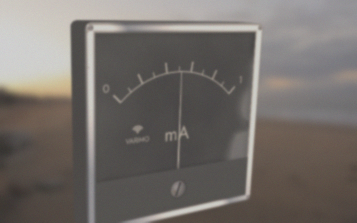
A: 0.5 mA
